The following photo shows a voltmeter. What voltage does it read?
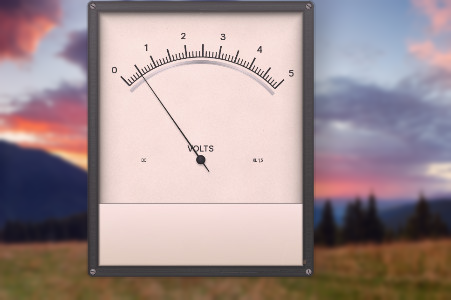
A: 0.5 V
